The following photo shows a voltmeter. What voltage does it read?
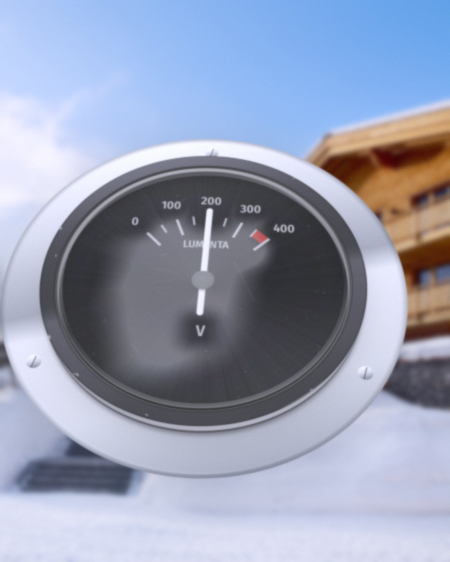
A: 200 V
